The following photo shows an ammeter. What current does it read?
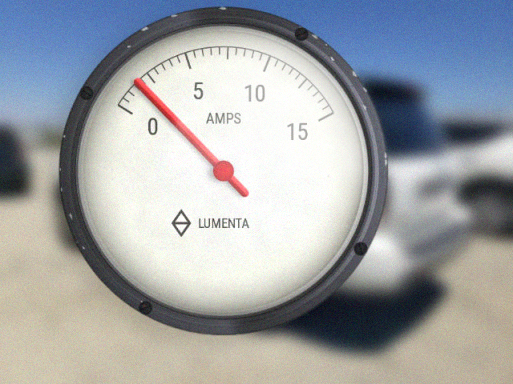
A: 1.75 A
